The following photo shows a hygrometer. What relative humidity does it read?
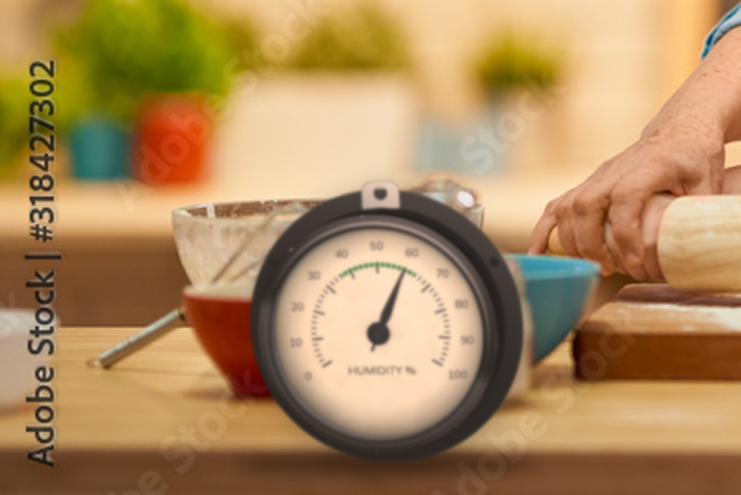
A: 60 %
